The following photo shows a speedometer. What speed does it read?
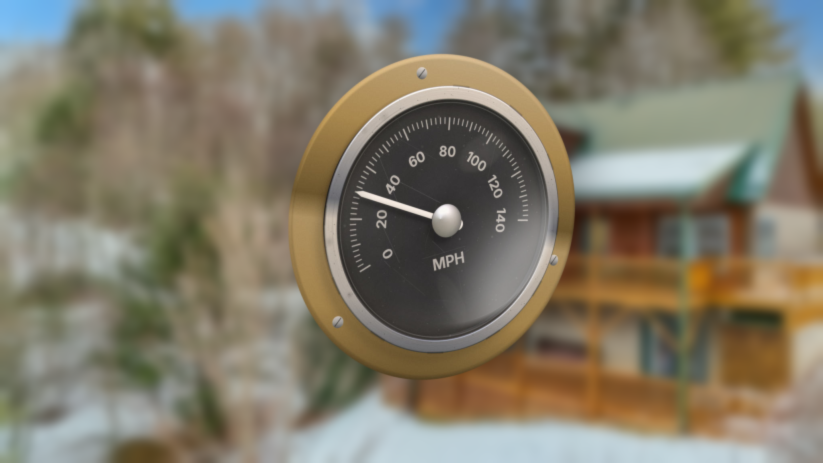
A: 30 mph
